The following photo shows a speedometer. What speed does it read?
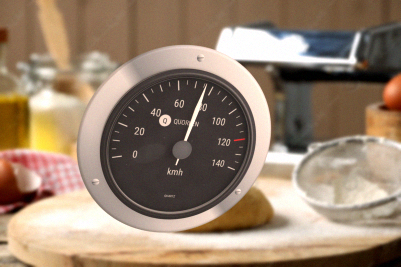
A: 75 km/h
